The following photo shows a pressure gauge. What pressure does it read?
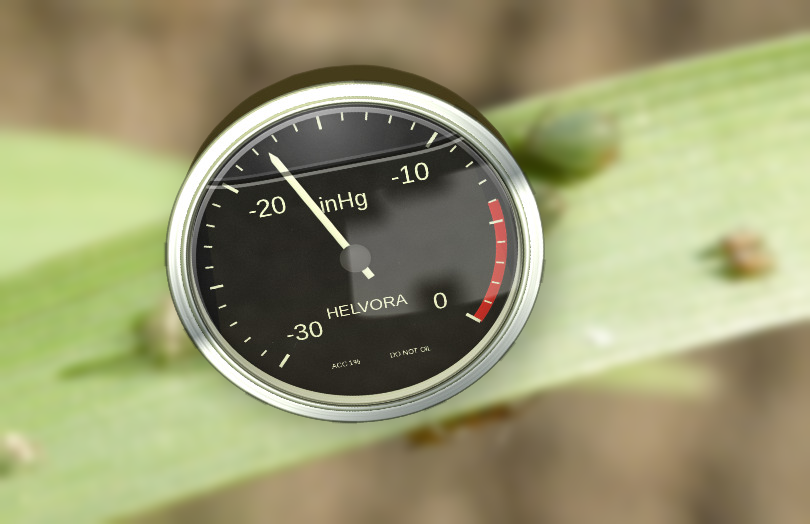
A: -17.5 inHg
